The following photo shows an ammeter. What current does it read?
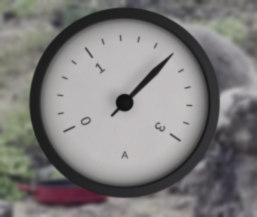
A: 2 A
